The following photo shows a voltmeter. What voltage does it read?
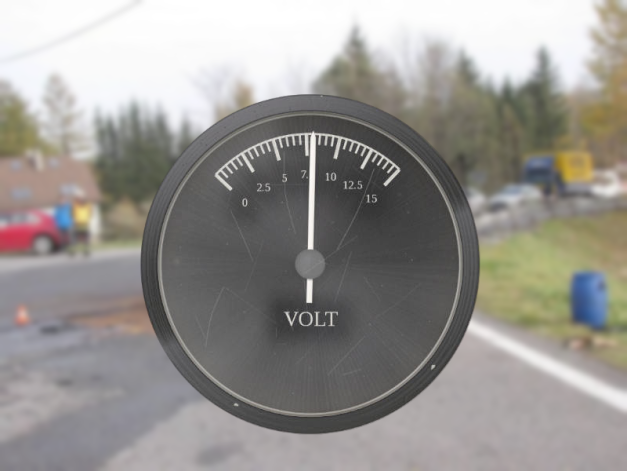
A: 8 V
